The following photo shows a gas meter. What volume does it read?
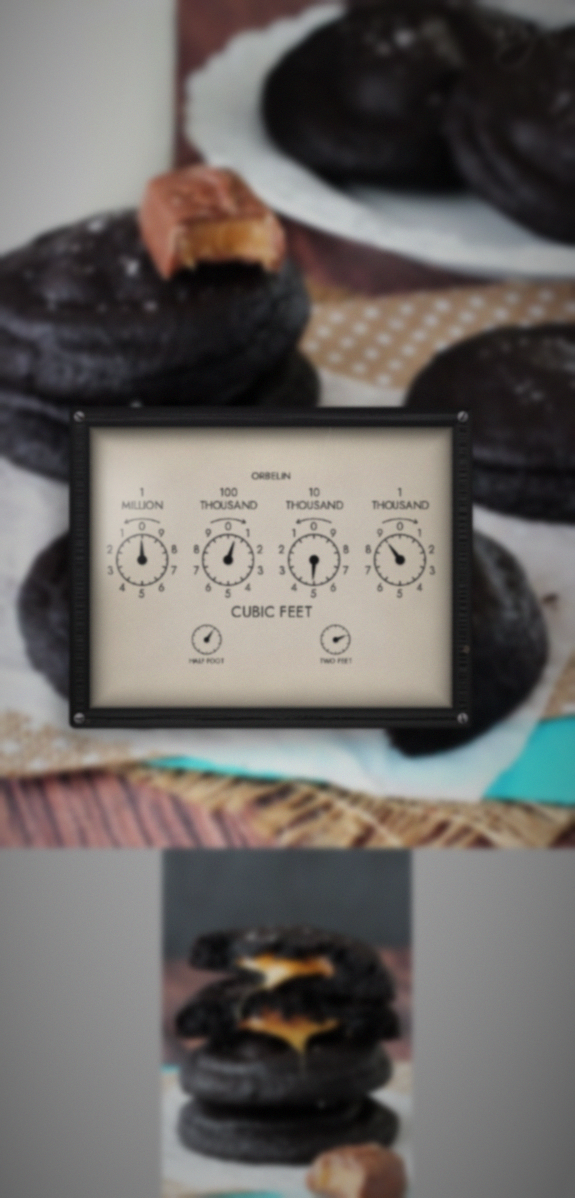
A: 4900 ft³
